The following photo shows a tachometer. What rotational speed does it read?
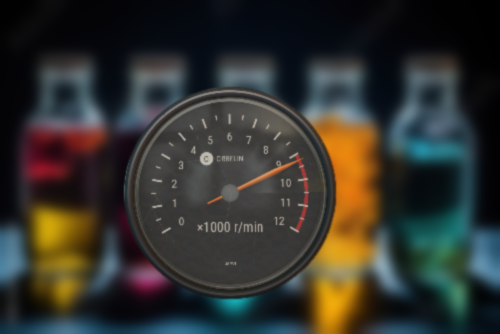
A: 9250 rpm
